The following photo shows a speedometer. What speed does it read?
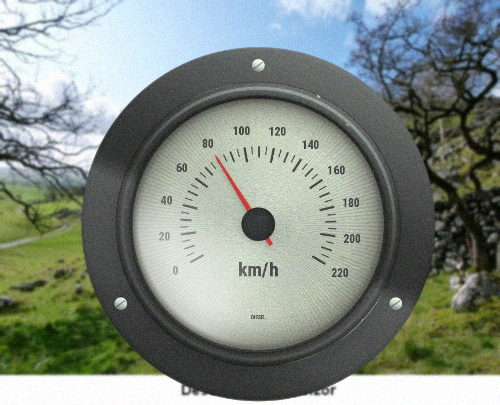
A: 80 km/h
